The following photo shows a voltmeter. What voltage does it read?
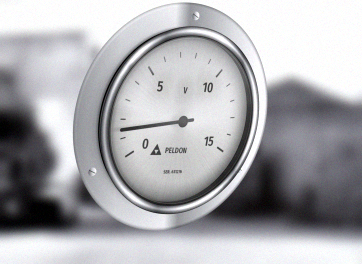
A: 1.5 V
